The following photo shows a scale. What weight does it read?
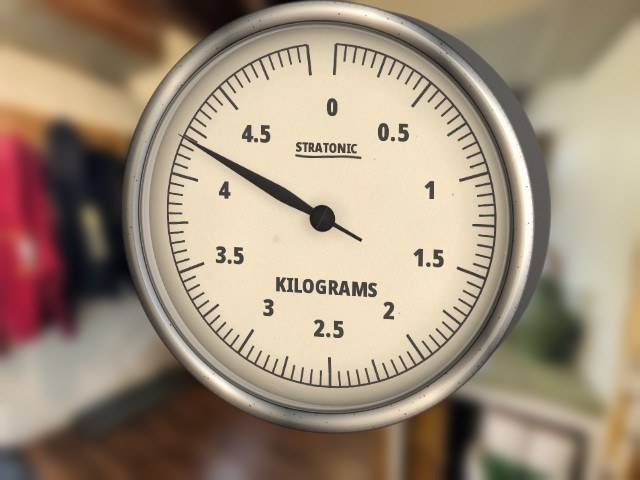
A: 4.2 kg
